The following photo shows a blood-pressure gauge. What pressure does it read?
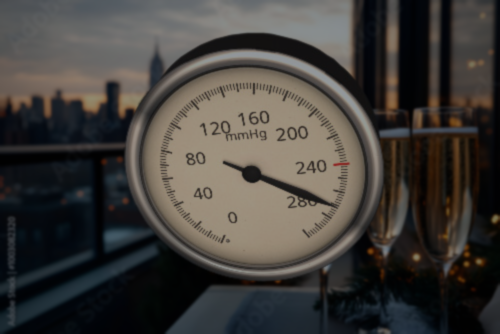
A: 270 mmHg
